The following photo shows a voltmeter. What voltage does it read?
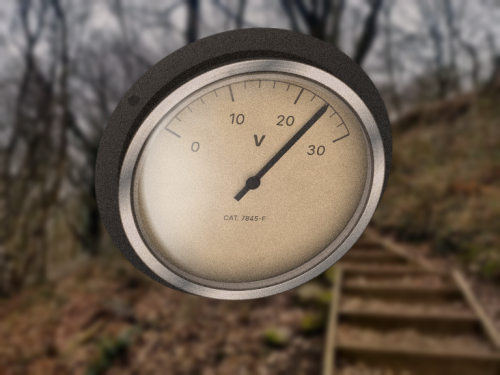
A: 24 V
